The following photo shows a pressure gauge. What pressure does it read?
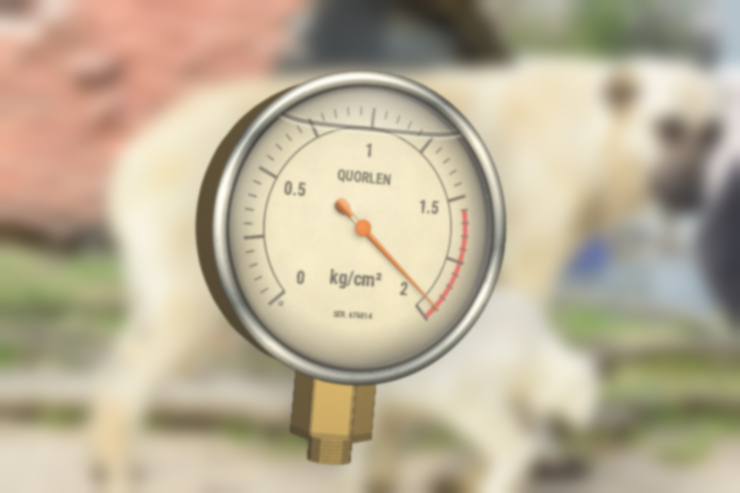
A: 1.95 kg/cm²
